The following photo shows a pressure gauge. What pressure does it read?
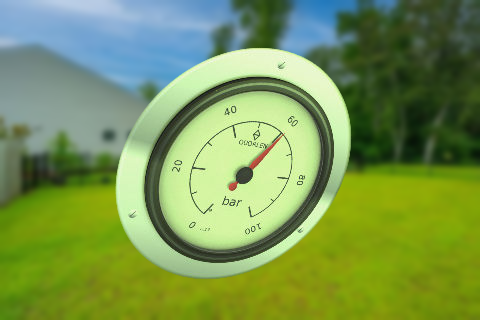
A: 60 bar
